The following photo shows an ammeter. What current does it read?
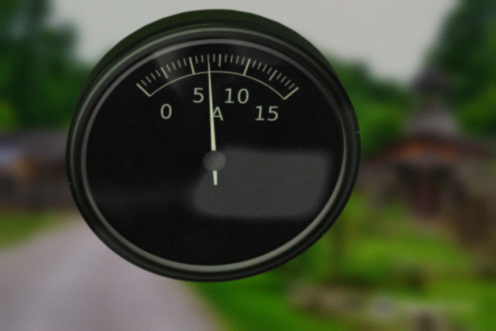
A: 6.5 A
